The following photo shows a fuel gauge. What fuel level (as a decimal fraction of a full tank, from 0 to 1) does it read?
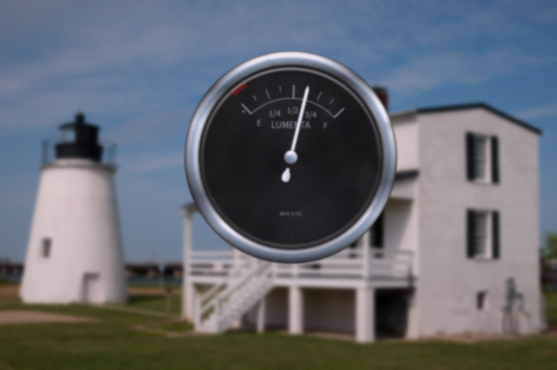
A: 0.625
